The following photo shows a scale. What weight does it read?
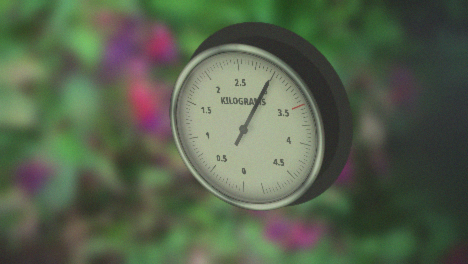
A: 3 kg
